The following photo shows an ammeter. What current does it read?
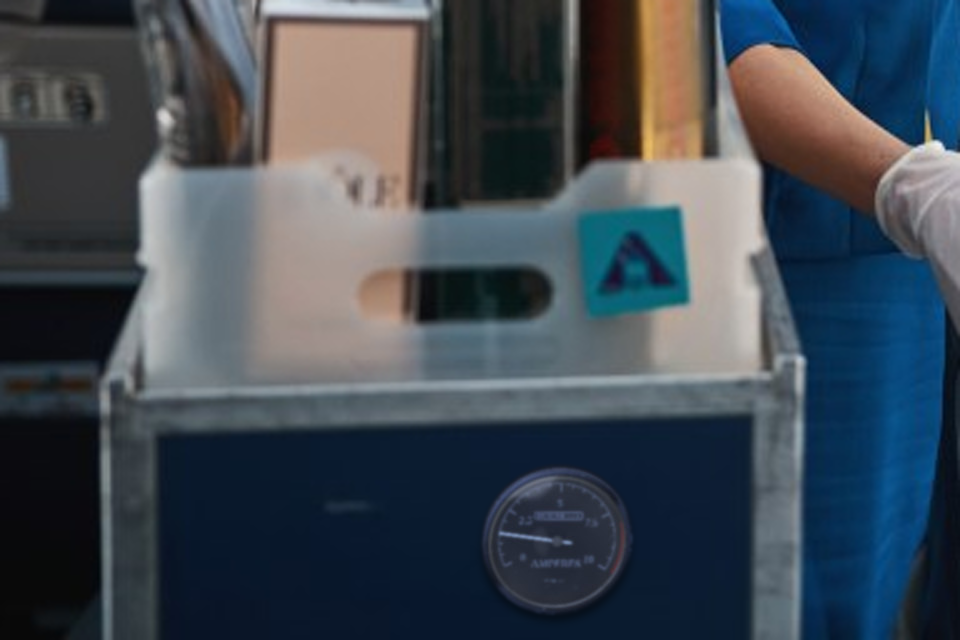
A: 1.5 A
